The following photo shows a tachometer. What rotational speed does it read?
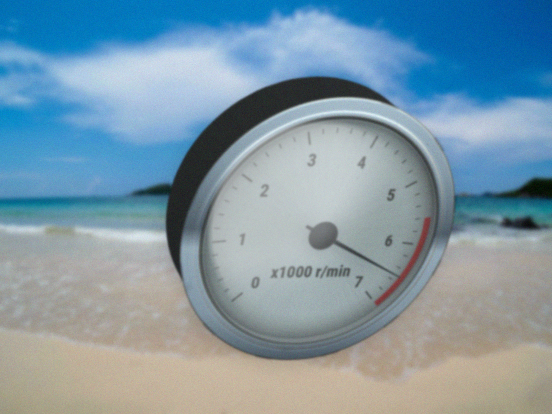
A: 6500 rpm
